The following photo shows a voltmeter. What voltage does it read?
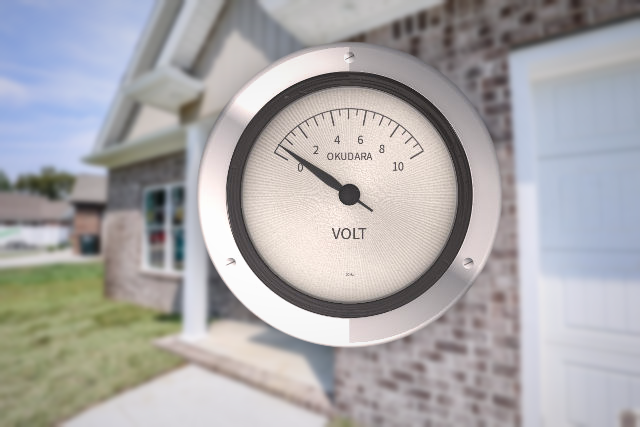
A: 0.5 V
